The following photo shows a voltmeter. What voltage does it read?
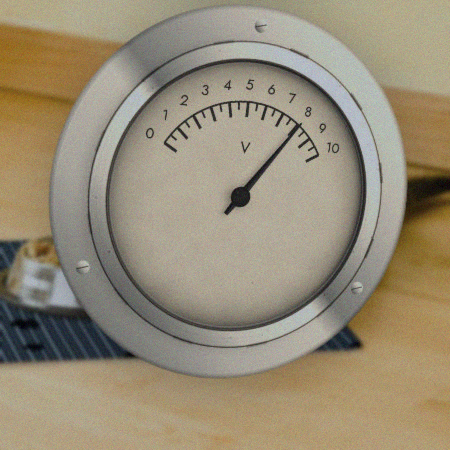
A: 8 V
